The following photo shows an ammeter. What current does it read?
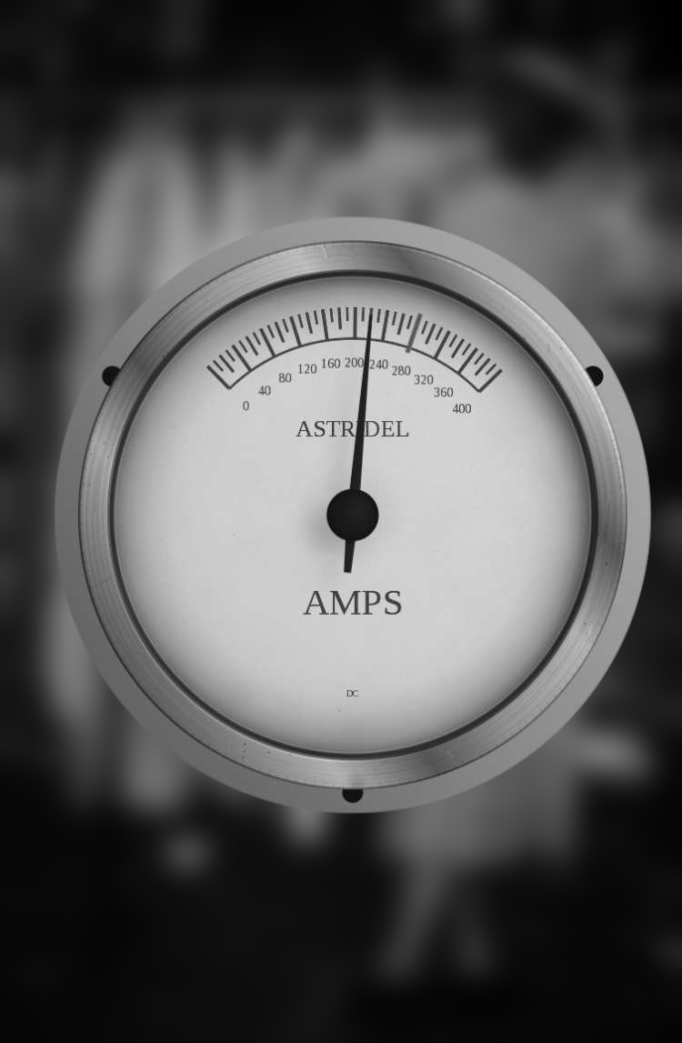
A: 220 A
